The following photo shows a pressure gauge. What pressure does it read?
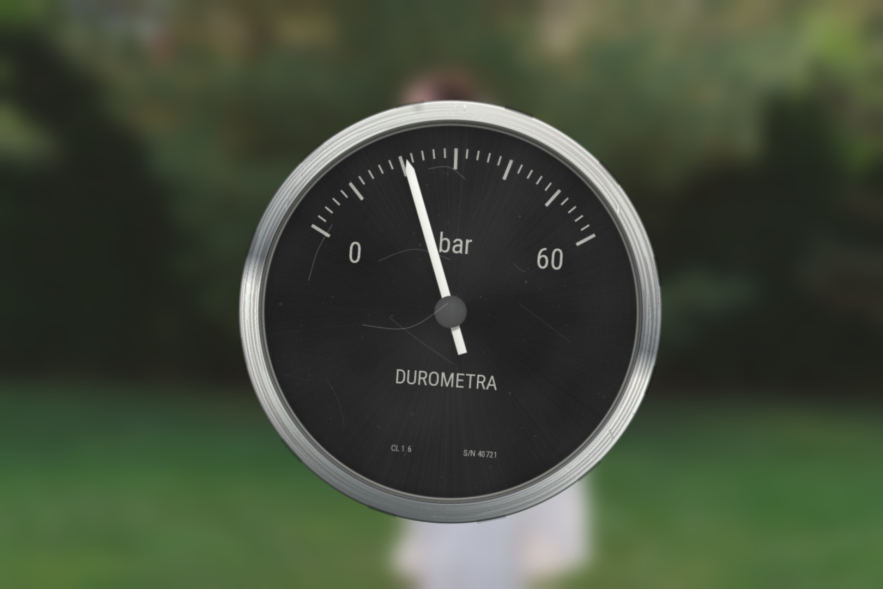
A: 21 bar
